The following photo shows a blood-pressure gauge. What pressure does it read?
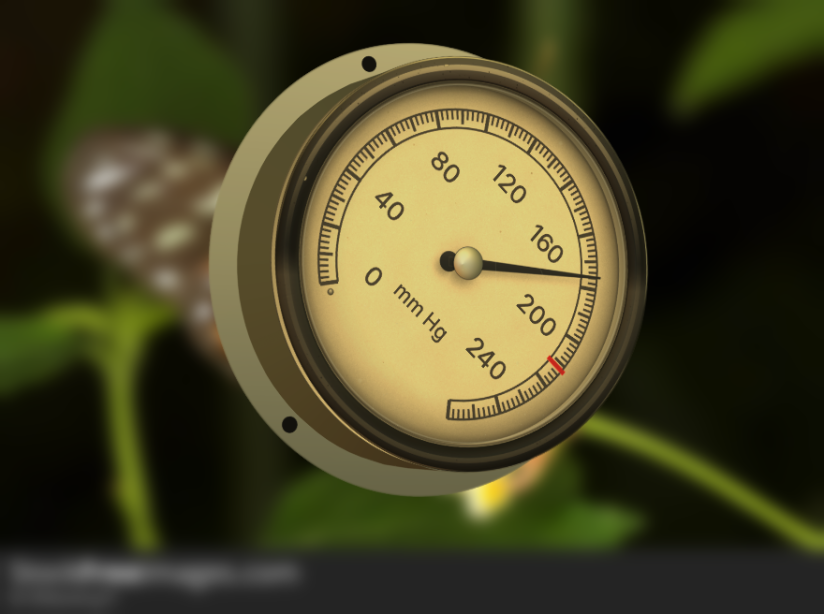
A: 176 mmHg
